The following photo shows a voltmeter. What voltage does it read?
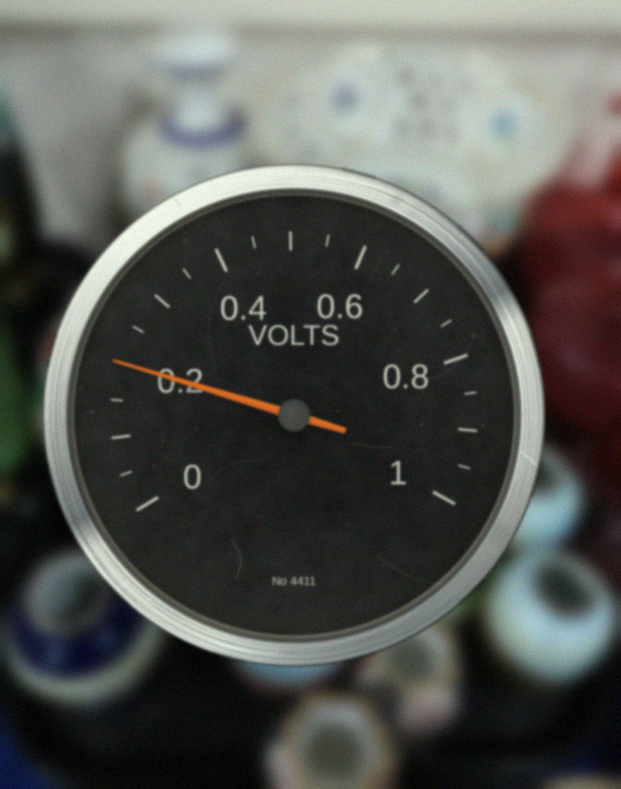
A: 0.2 V
